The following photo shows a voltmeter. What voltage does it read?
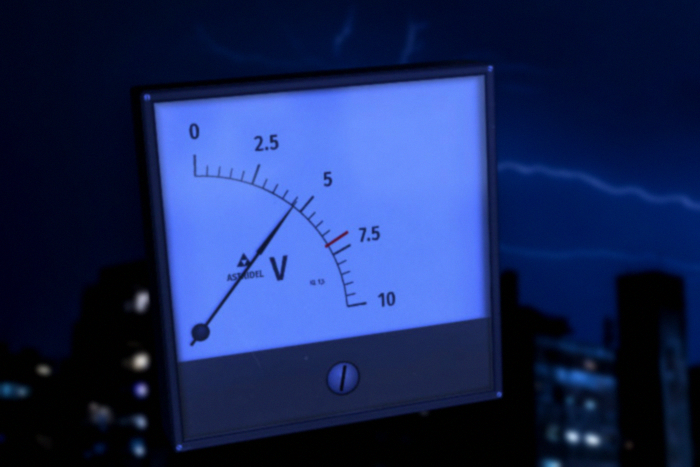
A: 4.5 V
